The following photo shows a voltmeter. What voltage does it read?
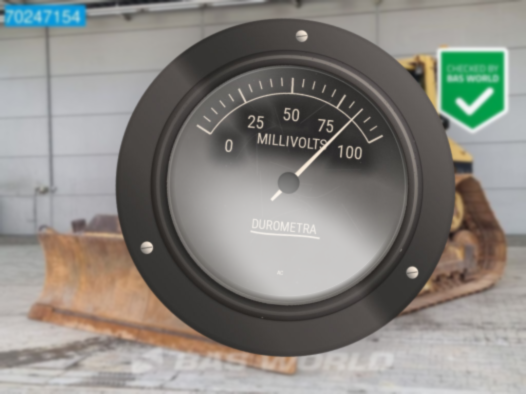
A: 85 mV
